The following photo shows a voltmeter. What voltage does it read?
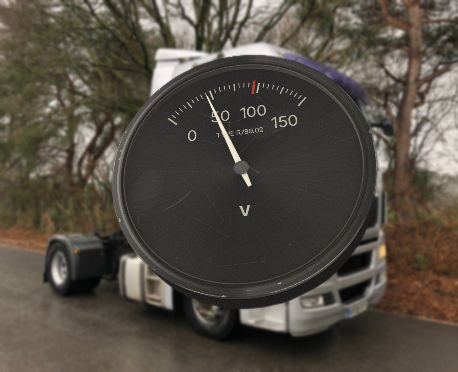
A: 45 V
